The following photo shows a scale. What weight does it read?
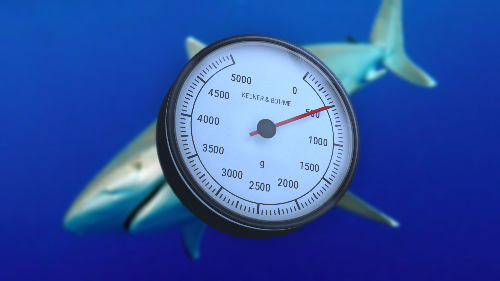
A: 500 g
